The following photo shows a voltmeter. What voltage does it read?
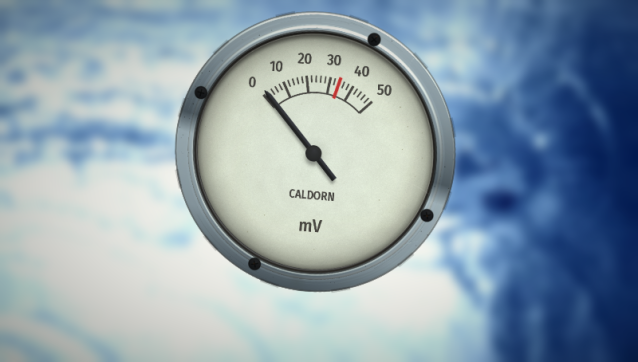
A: 2 mV
